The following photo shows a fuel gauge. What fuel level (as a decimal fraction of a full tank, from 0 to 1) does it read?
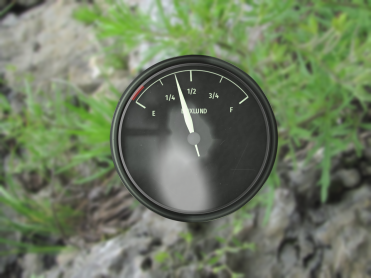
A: 0.375
